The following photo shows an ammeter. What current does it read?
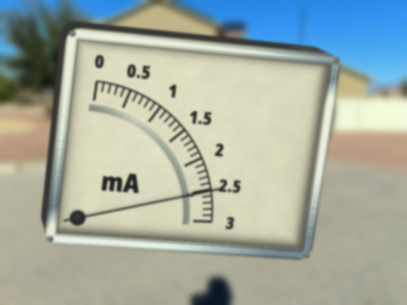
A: 2.5 mA
